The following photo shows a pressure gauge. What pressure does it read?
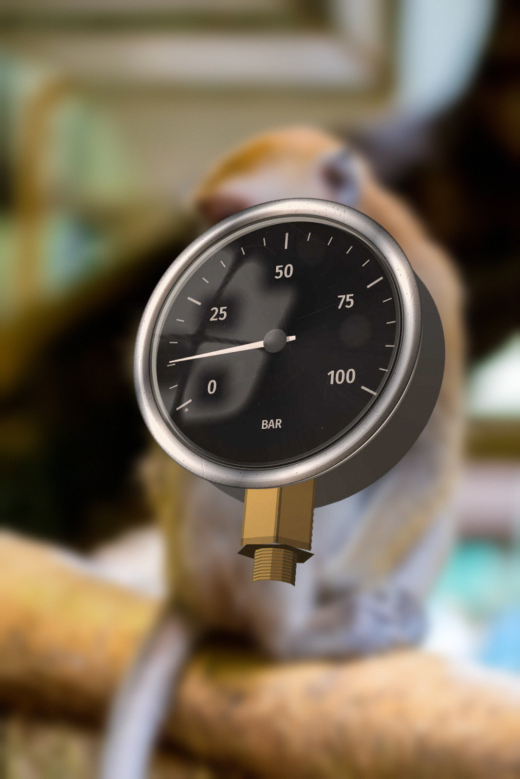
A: 10 bar
